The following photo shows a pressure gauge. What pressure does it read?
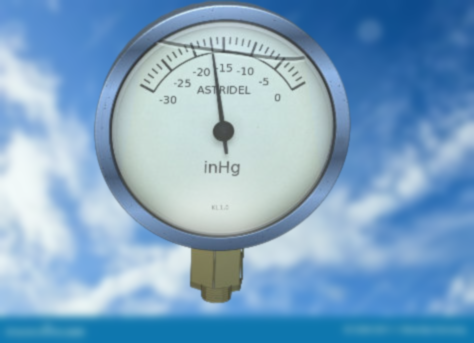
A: -17 inHg
